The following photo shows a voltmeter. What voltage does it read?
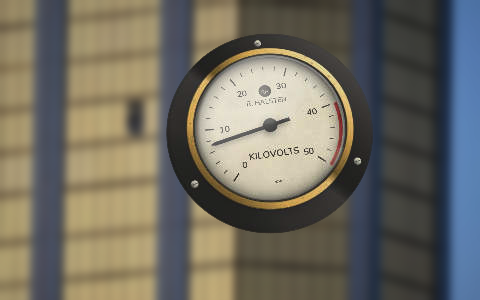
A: 7 kV
